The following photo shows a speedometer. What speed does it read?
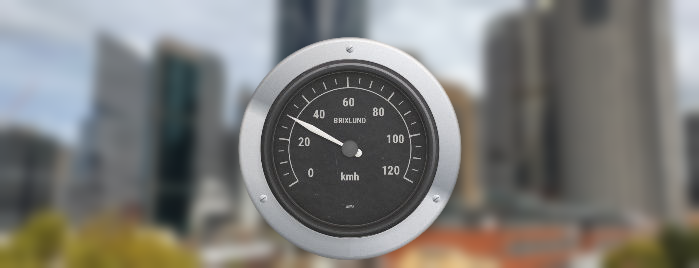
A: 30 km/h
